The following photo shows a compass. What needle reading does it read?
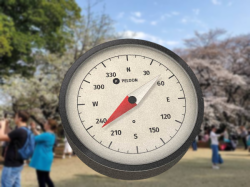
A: 230 °
